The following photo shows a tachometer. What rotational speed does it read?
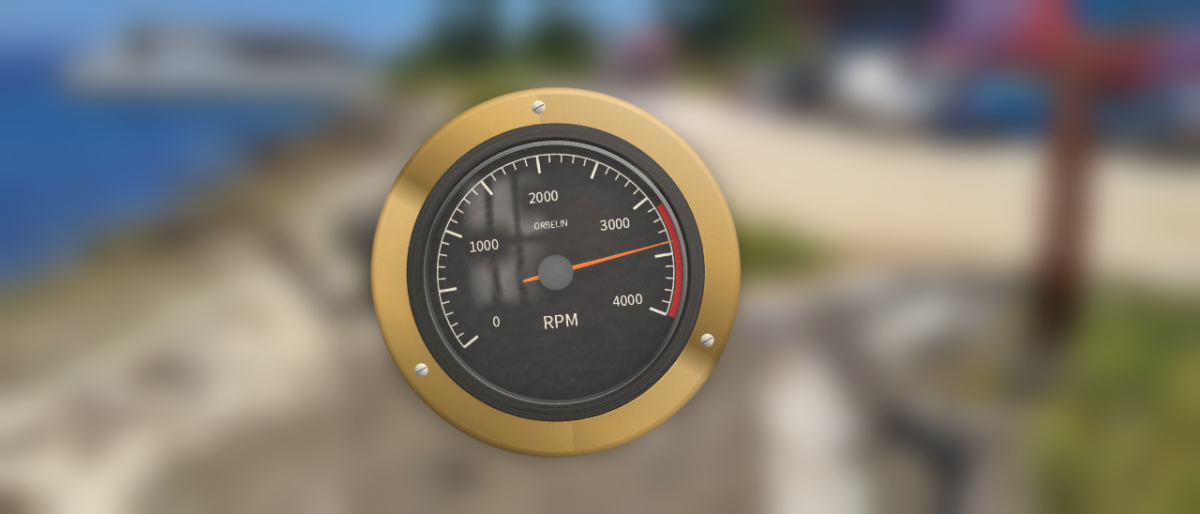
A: 3400 rpm
